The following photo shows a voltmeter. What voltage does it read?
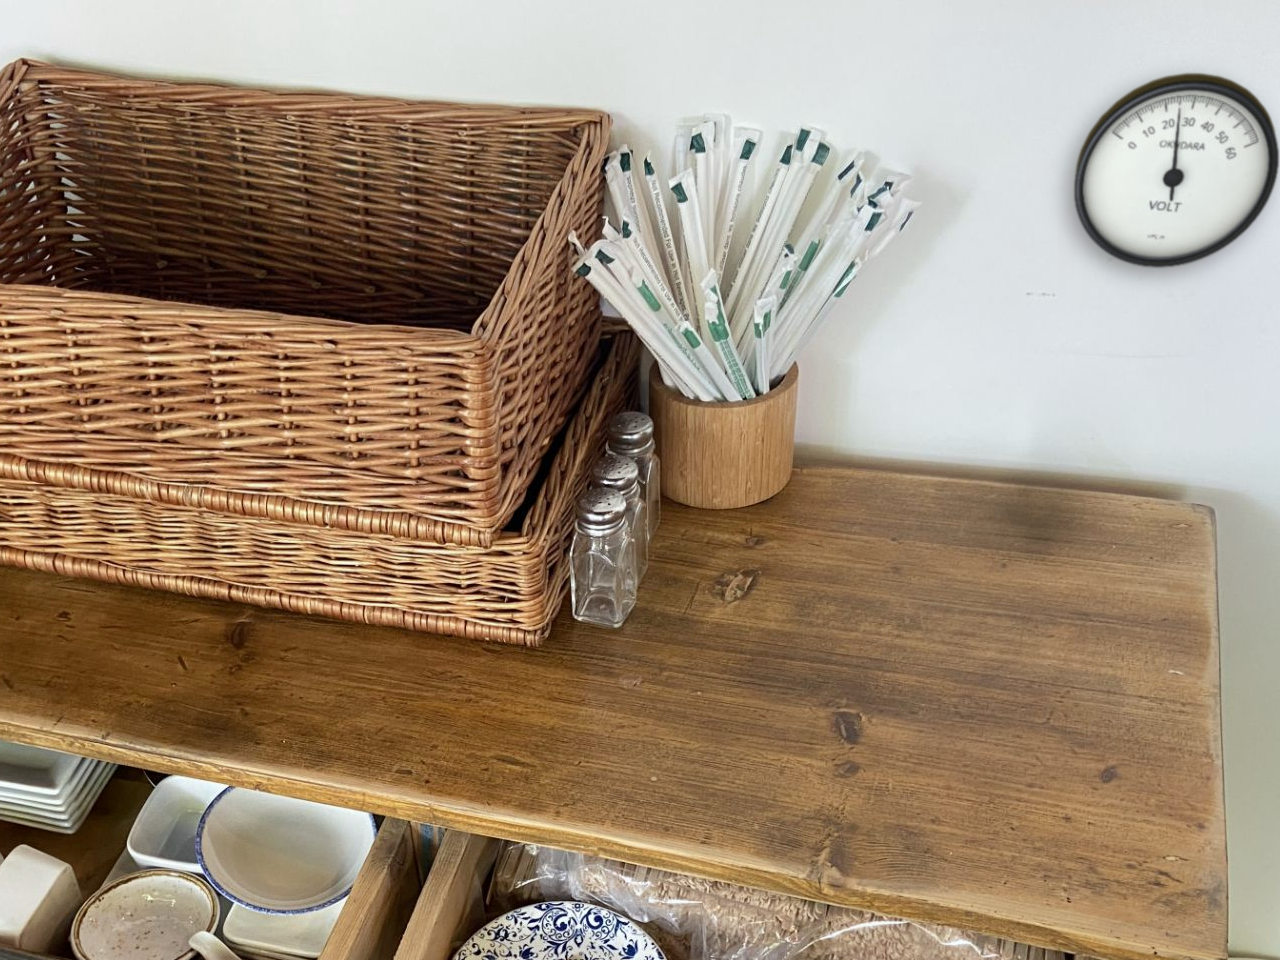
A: 25 V
